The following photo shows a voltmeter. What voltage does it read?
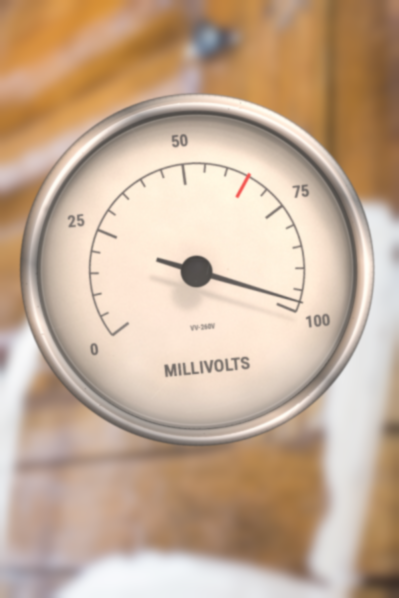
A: 97.5 mV
